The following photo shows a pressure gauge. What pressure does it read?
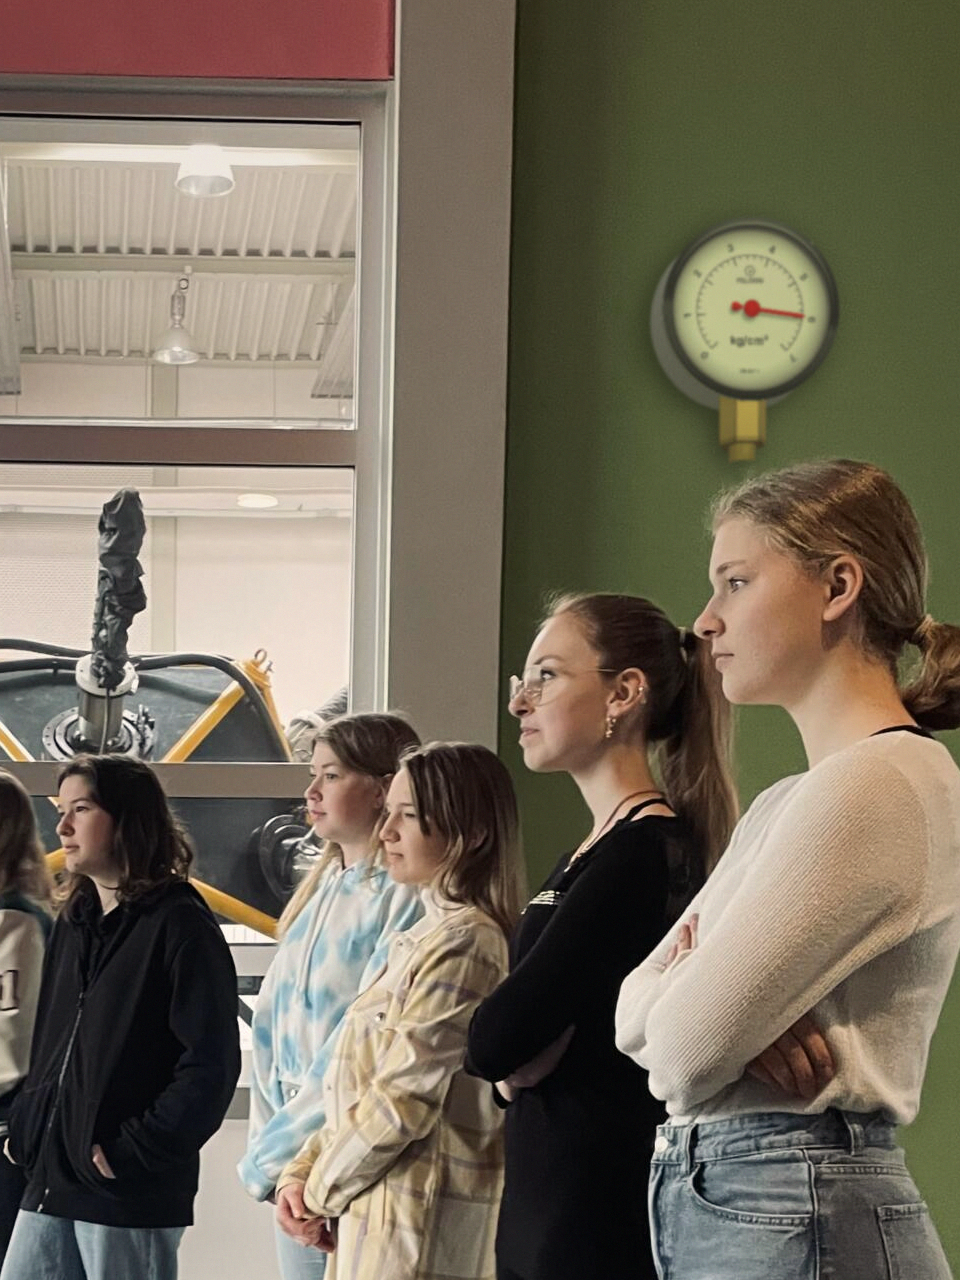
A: 6 kg/cm²
